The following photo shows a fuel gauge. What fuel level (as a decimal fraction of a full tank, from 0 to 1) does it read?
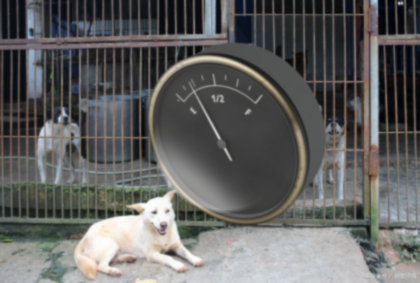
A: 0.25
